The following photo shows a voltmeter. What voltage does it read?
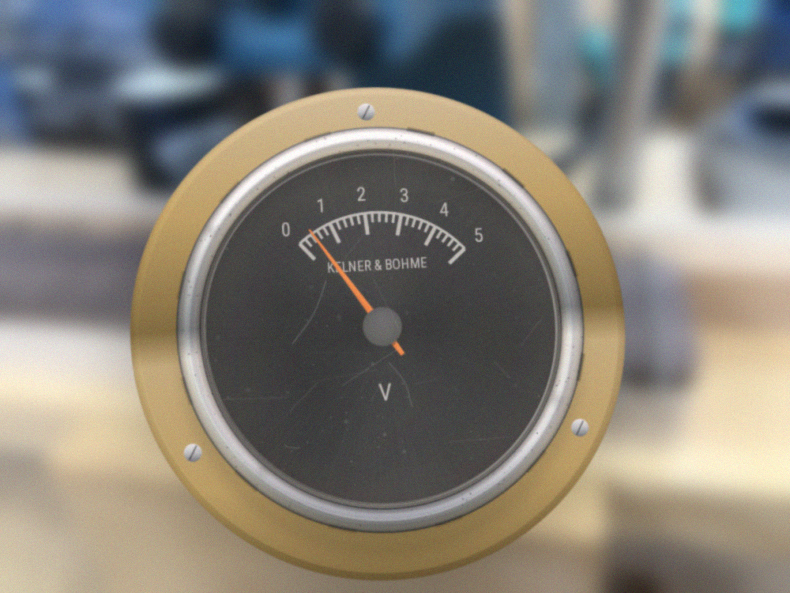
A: 0.4 V
